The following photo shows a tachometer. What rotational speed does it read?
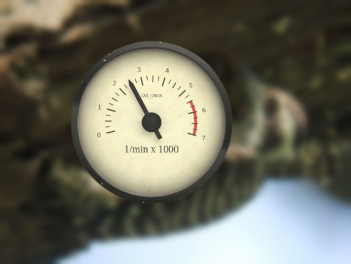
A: 2500 rpm
